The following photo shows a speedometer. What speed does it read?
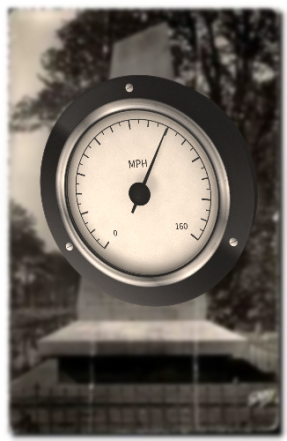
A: 100 mph
